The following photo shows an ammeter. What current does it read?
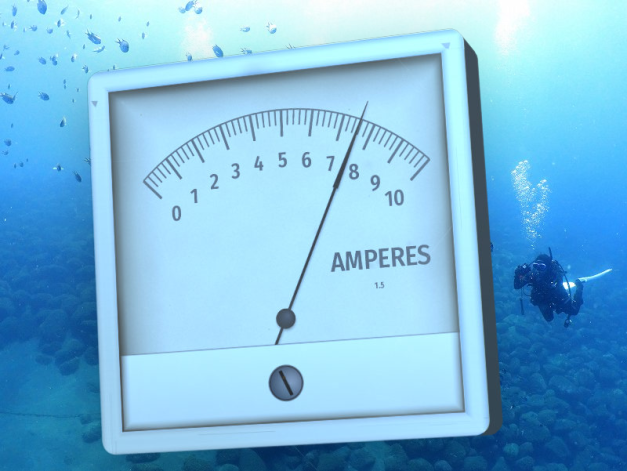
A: 7.6 A
